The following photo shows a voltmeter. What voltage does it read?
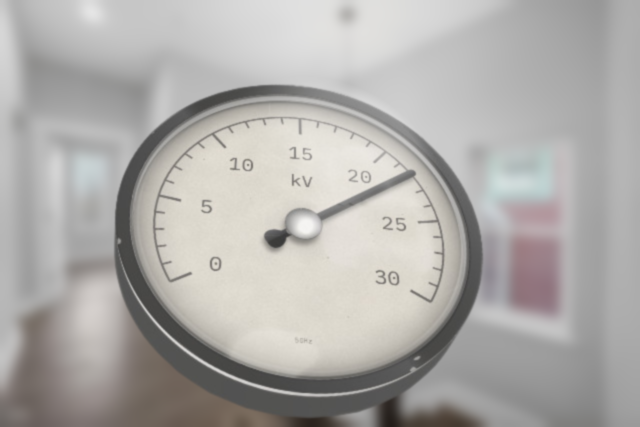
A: 22 kV
